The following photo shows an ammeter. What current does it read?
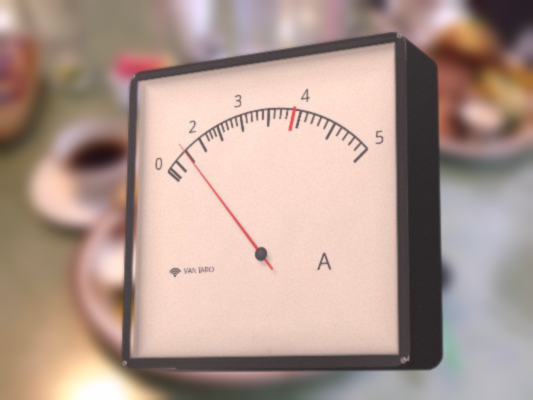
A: 1.5 A
